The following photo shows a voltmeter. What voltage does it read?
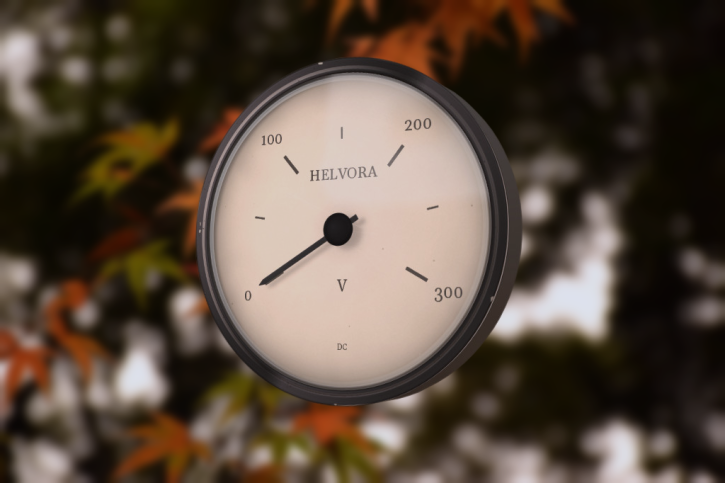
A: 0 V
